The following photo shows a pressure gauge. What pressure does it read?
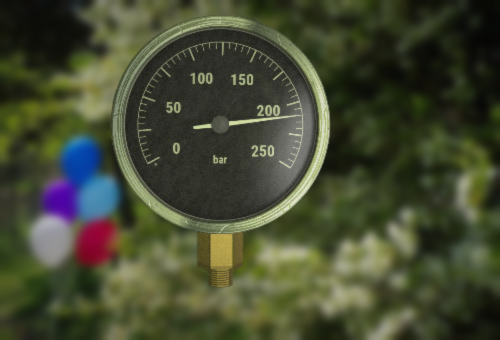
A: 210 bar
